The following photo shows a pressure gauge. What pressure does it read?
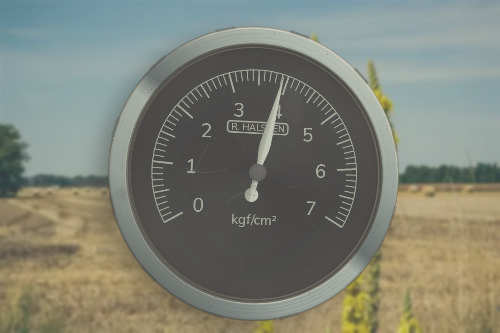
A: 3.9 kg/cm²
